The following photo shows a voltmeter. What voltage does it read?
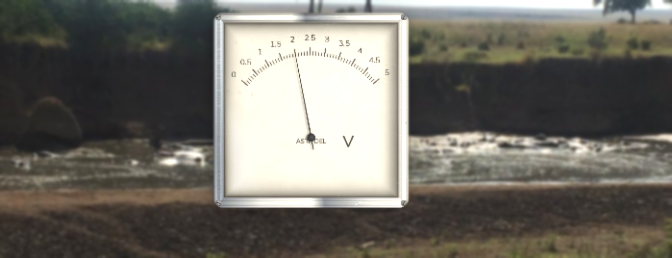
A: 2 V
